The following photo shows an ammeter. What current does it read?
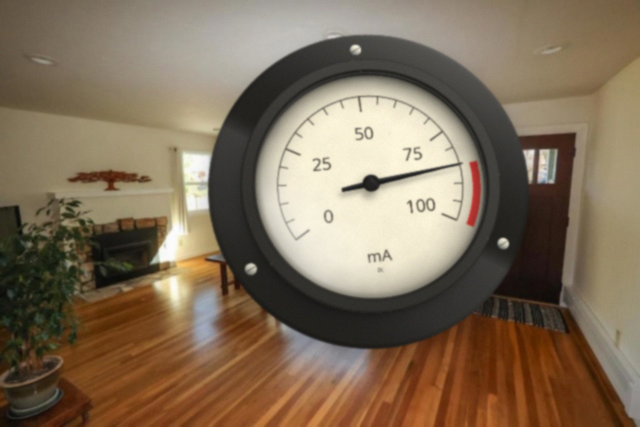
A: 85 mA
